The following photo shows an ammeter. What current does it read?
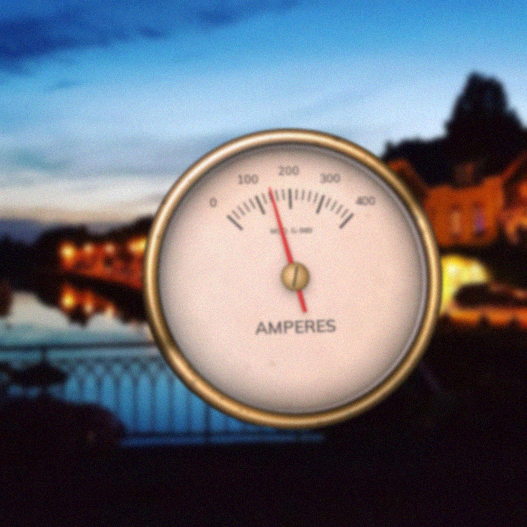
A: 140 A
